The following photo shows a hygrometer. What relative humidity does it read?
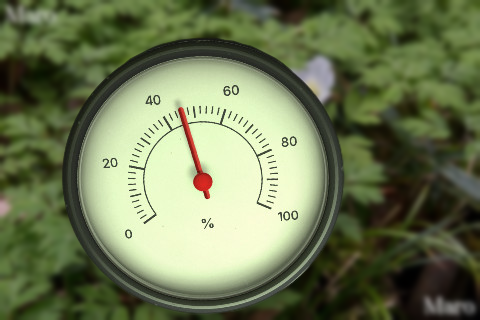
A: 46 %
